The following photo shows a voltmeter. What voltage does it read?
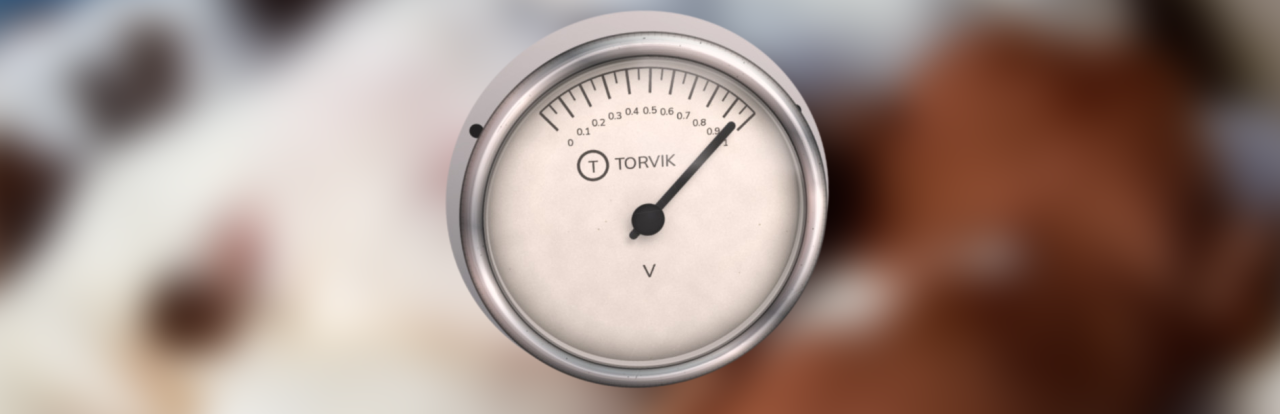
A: 0.95 V
